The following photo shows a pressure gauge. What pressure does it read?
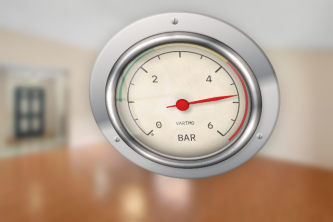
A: 4.75 bar
